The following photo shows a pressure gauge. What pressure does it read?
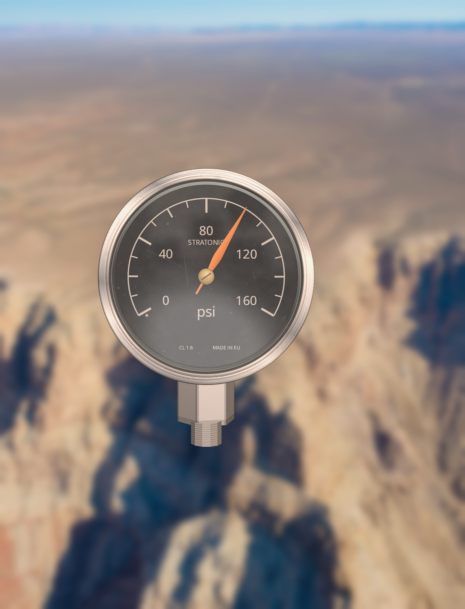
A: 100 psi
